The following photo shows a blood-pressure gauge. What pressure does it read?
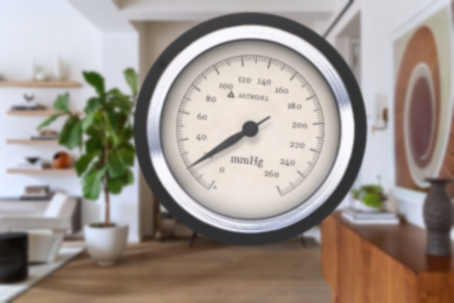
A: 20 mmHg
